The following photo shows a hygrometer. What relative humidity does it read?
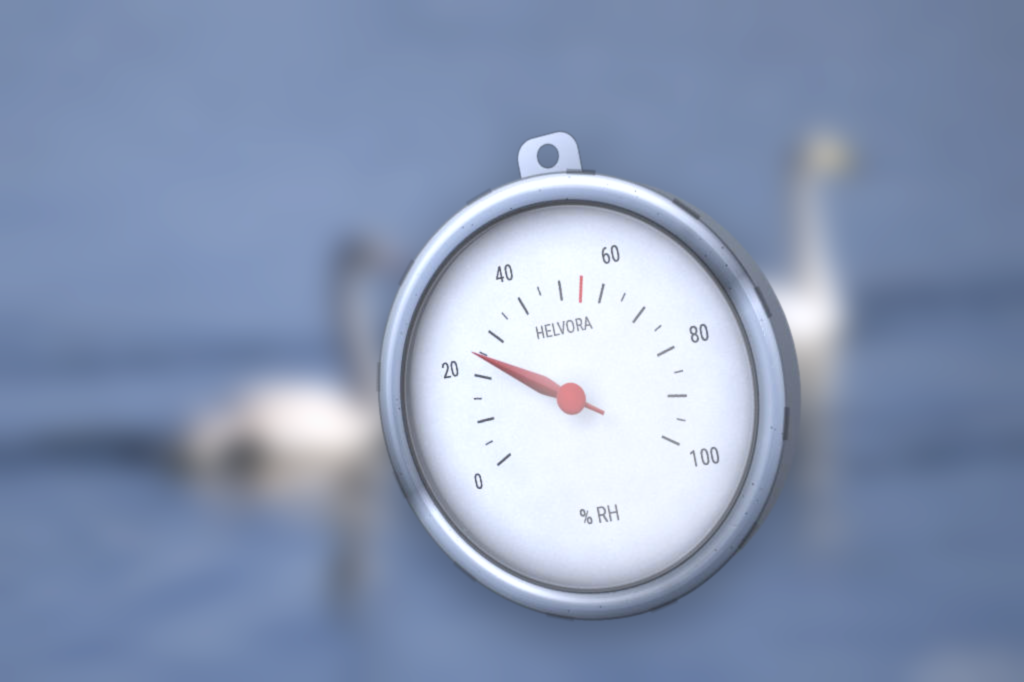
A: 25 %
